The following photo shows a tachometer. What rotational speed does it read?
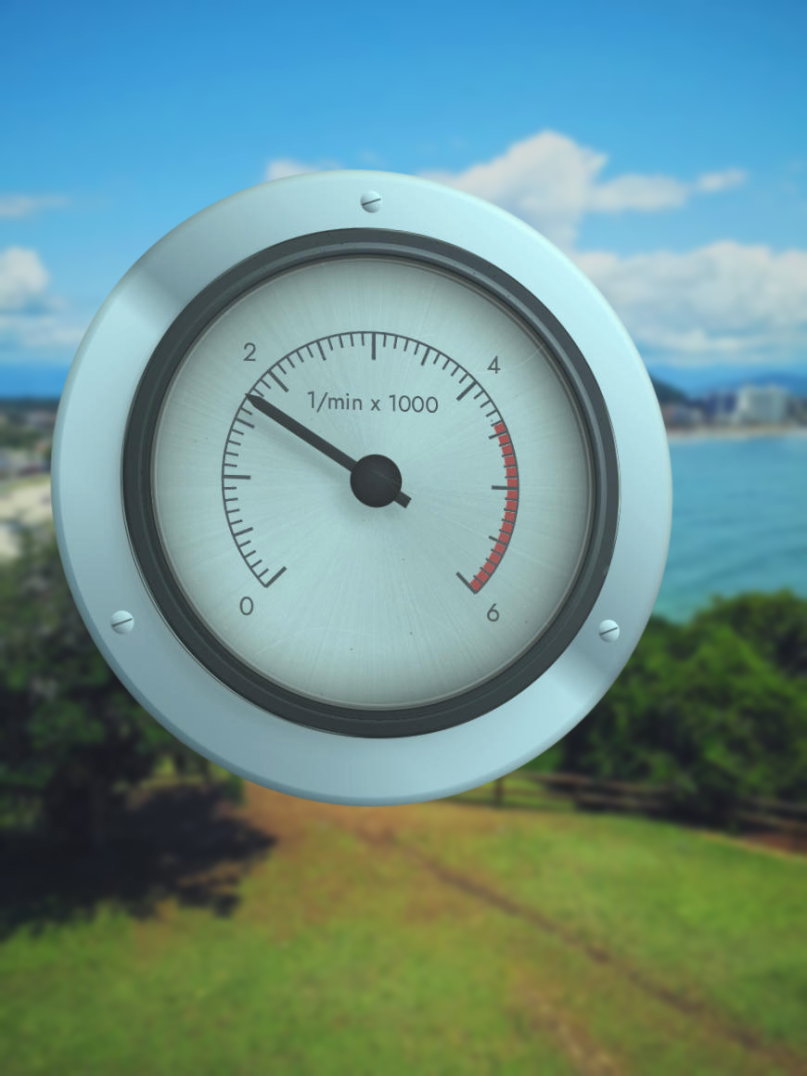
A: 1700 rpm
